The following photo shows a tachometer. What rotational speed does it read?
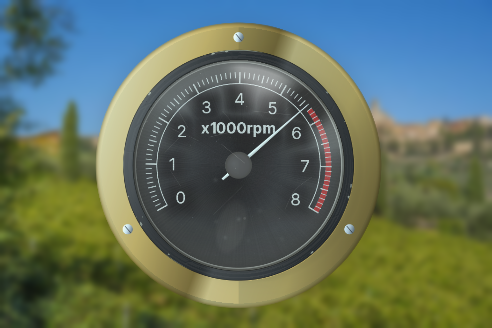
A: 5600 rpm
